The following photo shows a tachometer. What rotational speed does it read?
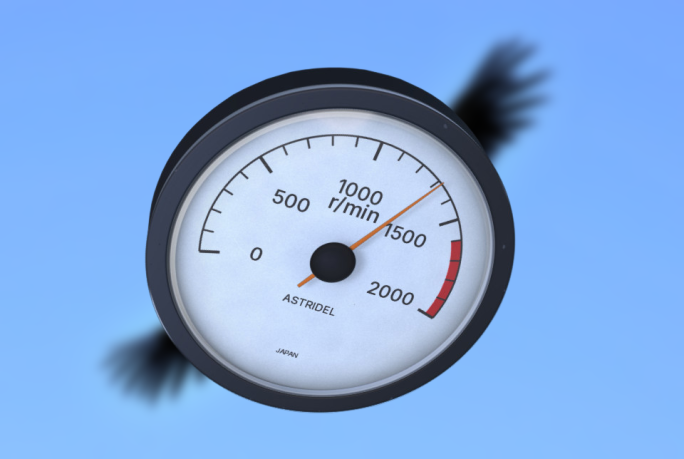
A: 1300 rpm
